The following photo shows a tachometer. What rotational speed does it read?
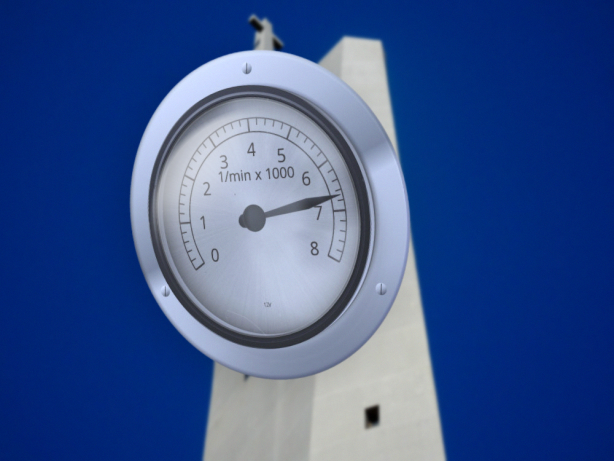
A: 6700 rpm
